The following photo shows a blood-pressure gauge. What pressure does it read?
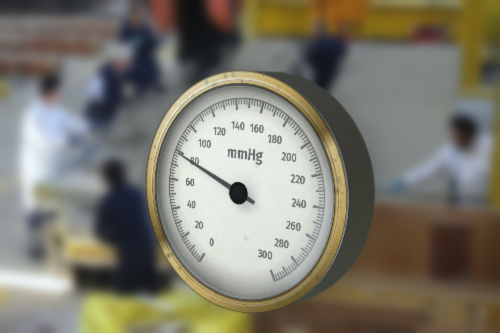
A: 80 mmHg
